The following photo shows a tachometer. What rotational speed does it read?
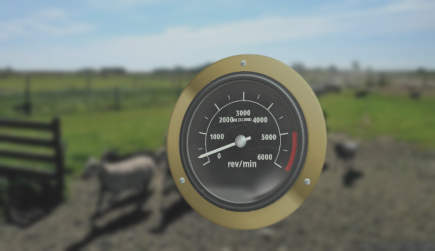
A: 250 rpm
